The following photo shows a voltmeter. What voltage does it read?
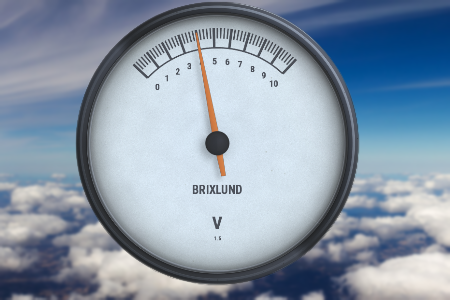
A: 4 V
